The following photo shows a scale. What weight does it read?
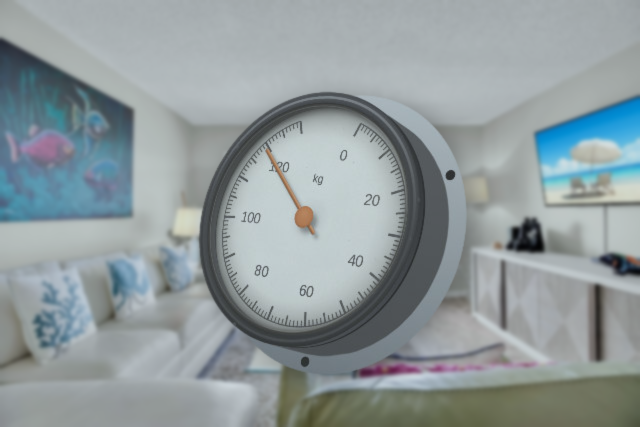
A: 120 kg
